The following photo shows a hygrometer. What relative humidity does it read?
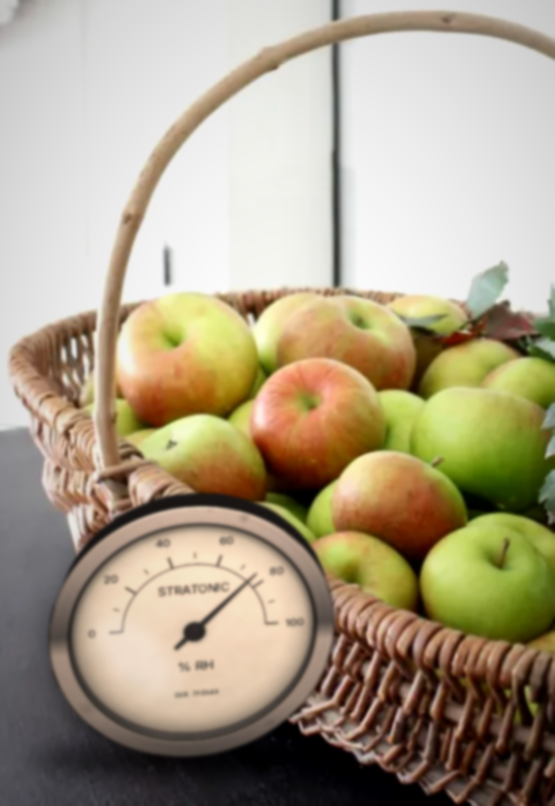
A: 75 %
